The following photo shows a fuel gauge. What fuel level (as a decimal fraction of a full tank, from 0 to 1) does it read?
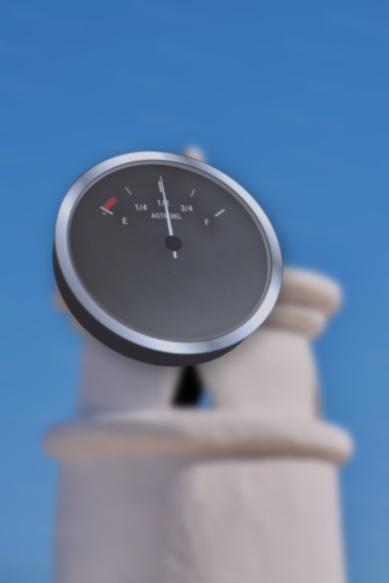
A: 0.5
